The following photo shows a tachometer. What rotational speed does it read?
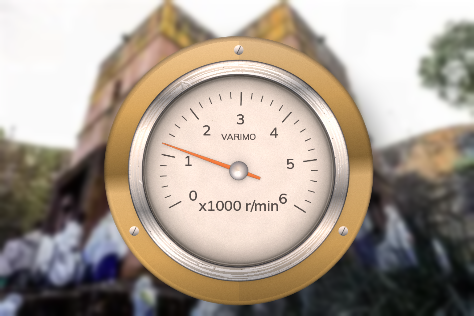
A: 1200 rpm
